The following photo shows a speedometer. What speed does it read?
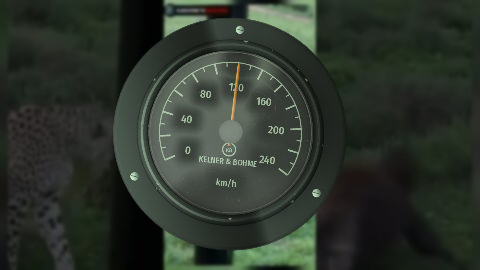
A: 120 km/h
